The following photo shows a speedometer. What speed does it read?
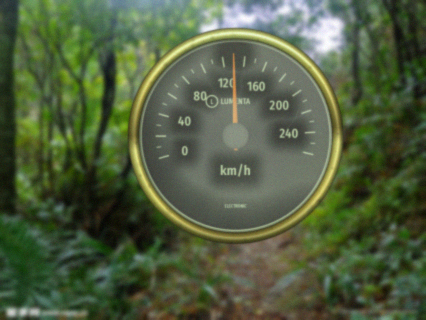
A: 130 km/h
